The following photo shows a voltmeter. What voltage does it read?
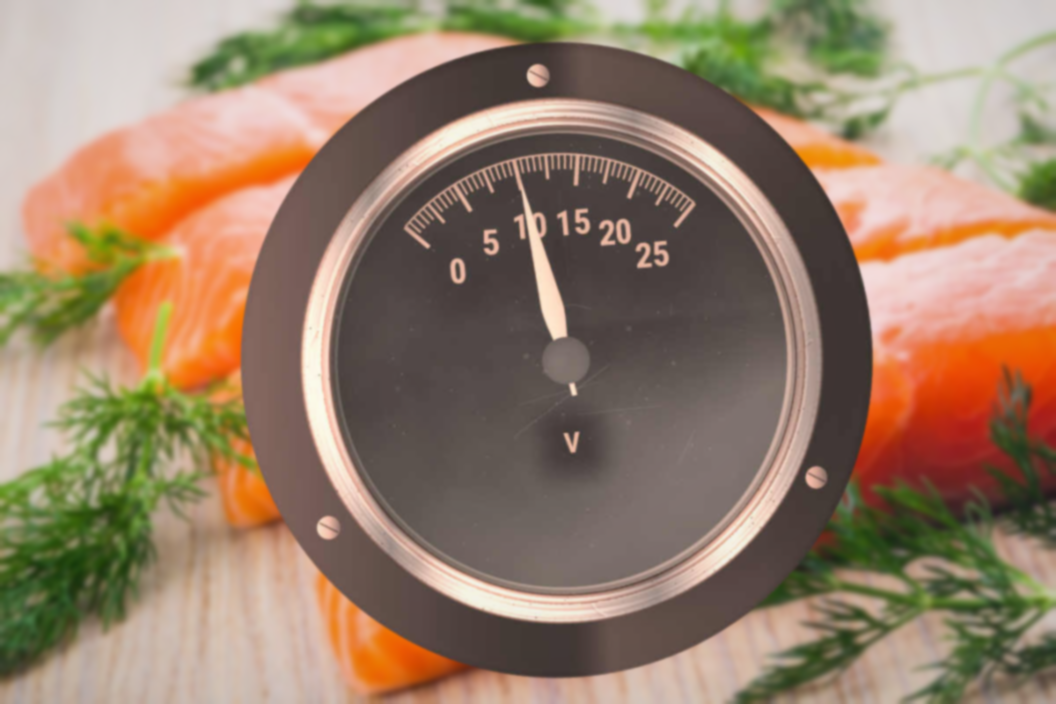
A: 10 V
